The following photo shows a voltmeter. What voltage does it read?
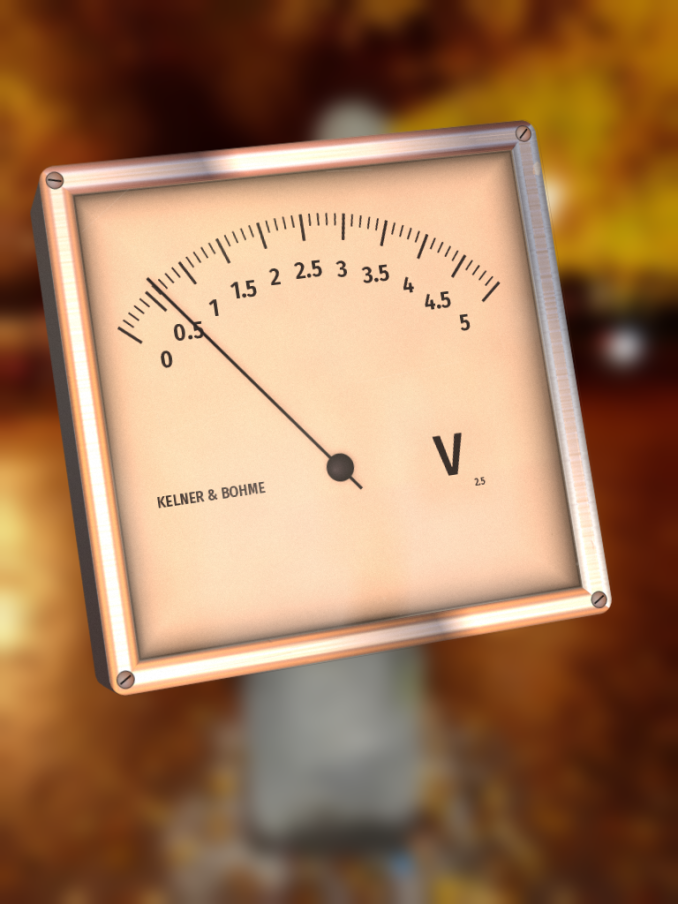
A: 0.6 V
